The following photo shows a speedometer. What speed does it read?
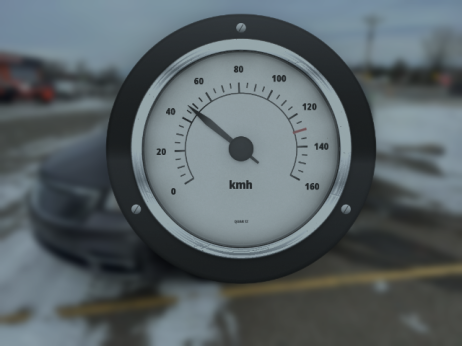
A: 47.5 km/h
